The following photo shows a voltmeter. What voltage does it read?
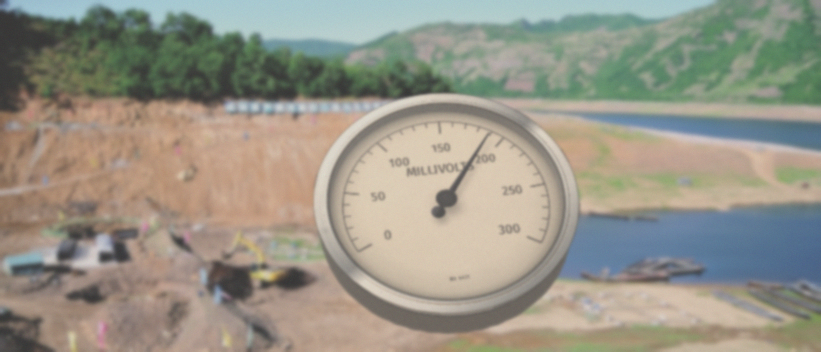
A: 190 mV
